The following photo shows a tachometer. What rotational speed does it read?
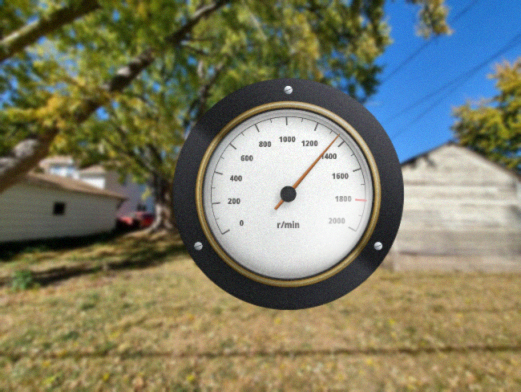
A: 1350 rpm
